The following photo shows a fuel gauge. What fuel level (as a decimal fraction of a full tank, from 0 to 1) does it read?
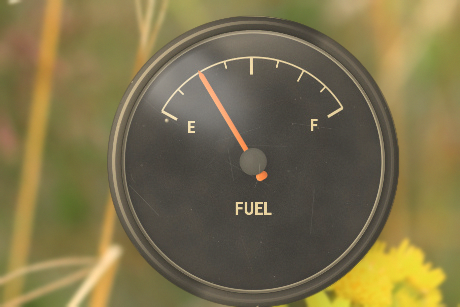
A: 0.25
